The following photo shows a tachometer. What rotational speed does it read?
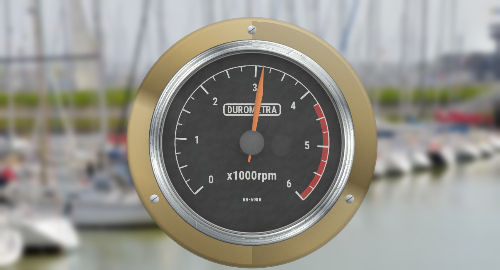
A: 3125 rpm
